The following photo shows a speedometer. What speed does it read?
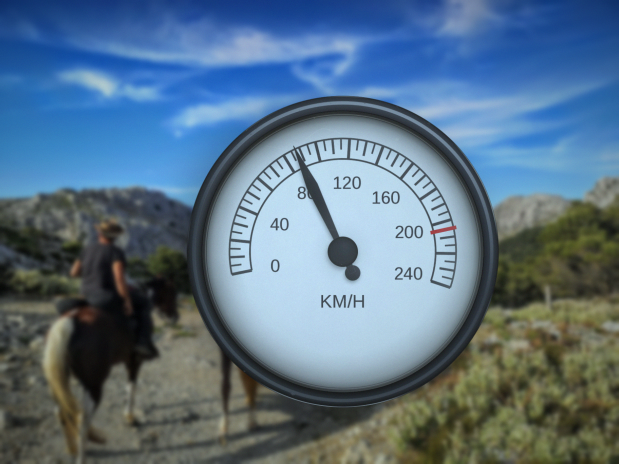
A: 87.5 km/h
